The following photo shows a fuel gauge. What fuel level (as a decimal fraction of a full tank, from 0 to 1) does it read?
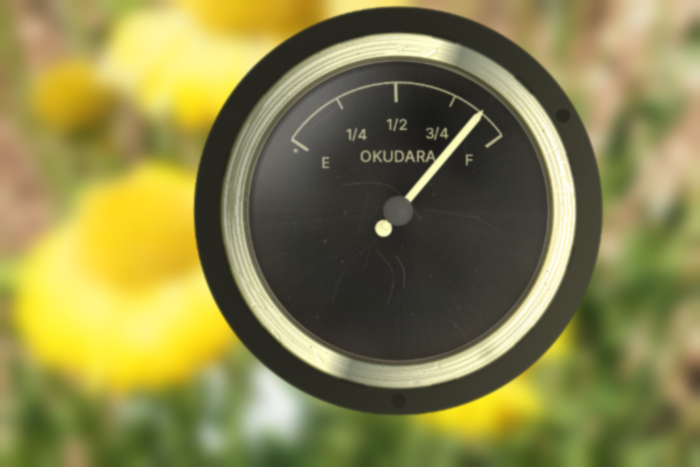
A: 0.875
